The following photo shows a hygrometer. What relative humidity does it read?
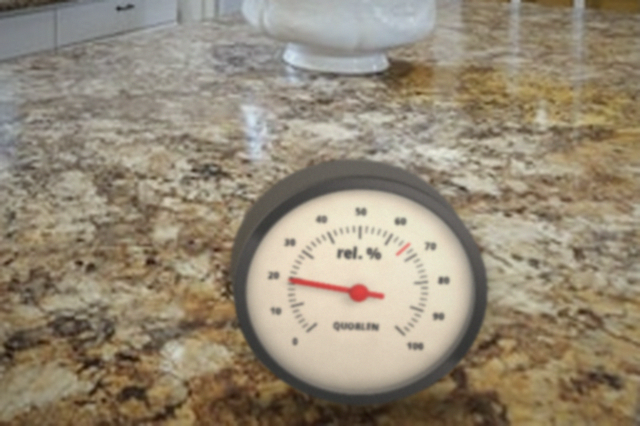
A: 20 %
